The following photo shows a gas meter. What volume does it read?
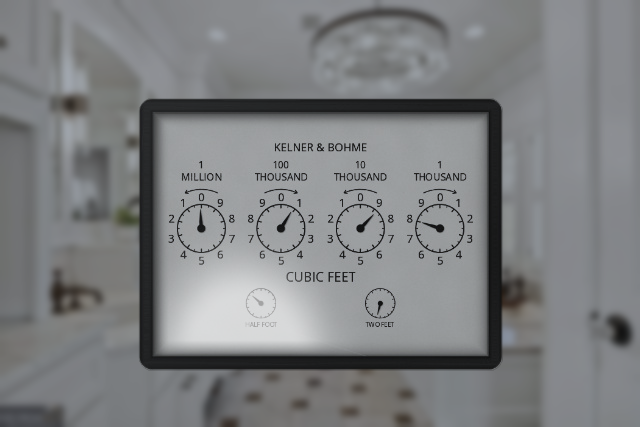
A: 8800 ft³
